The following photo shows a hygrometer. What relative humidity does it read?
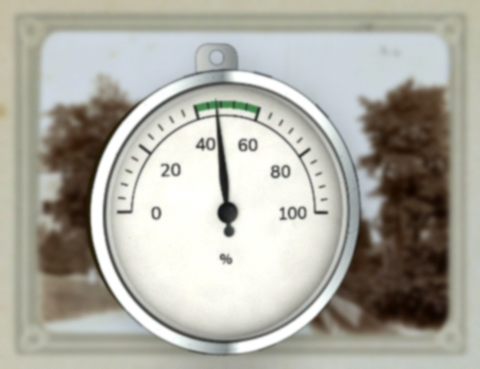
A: 46 %
